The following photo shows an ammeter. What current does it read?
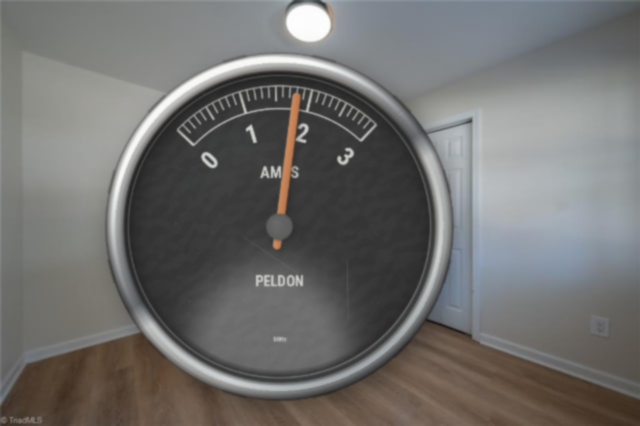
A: 1.8 A
